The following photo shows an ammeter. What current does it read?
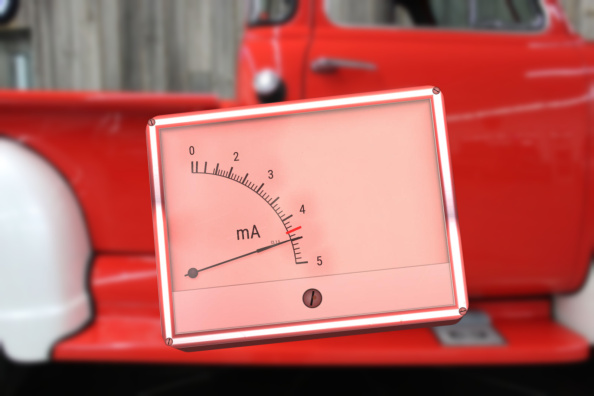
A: 4.5 mA
